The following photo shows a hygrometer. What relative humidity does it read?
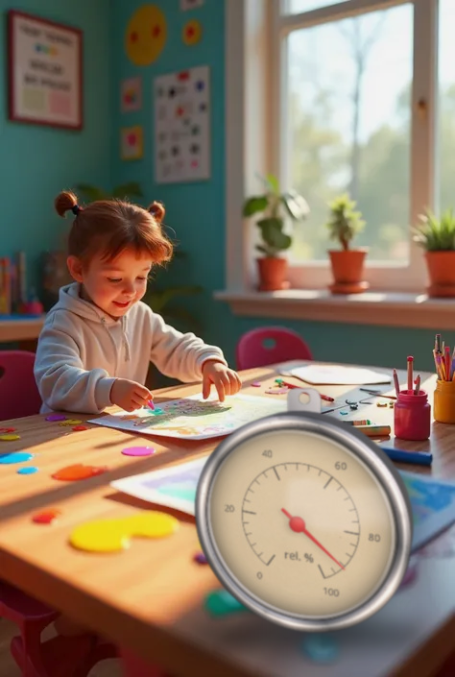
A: 92 %
